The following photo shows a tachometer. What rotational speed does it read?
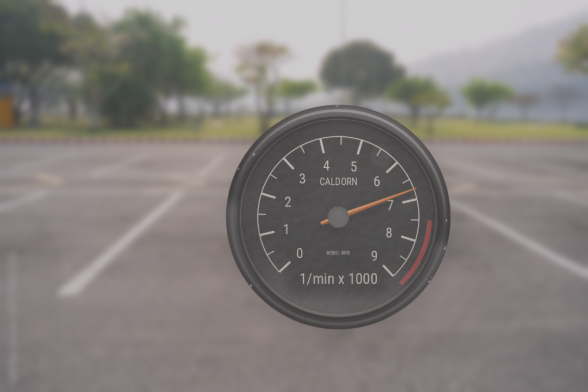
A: 6750 rpm
